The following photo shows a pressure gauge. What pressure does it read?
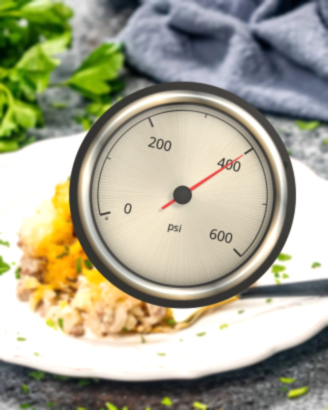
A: 400 psi
